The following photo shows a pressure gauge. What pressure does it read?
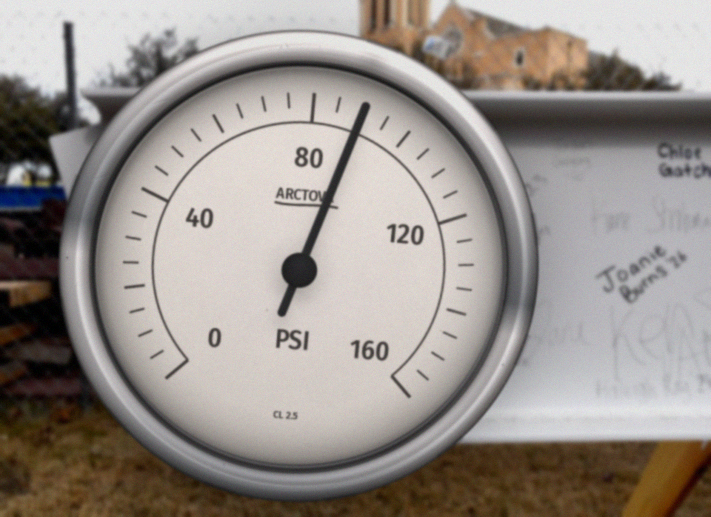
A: 90 psi
